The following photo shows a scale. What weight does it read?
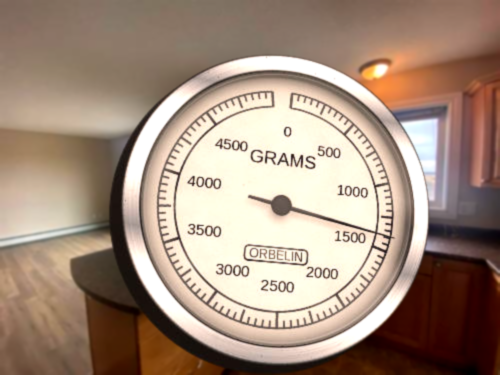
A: 1400 g
